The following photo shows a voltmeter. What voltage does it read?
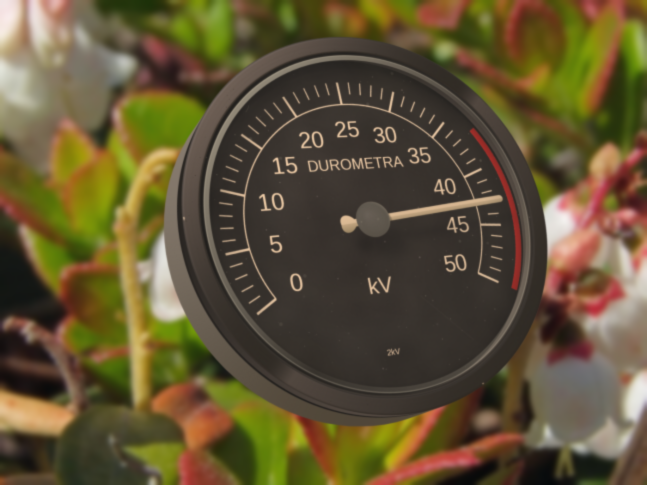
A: 43 kV
